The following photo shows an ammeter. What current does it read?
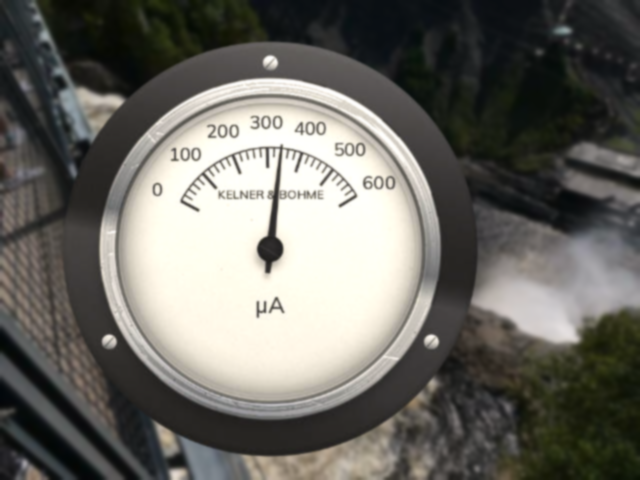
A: 340 µA
